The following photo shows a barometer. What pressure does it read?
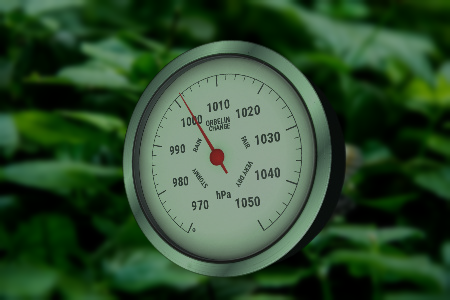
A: 1002 hPa
